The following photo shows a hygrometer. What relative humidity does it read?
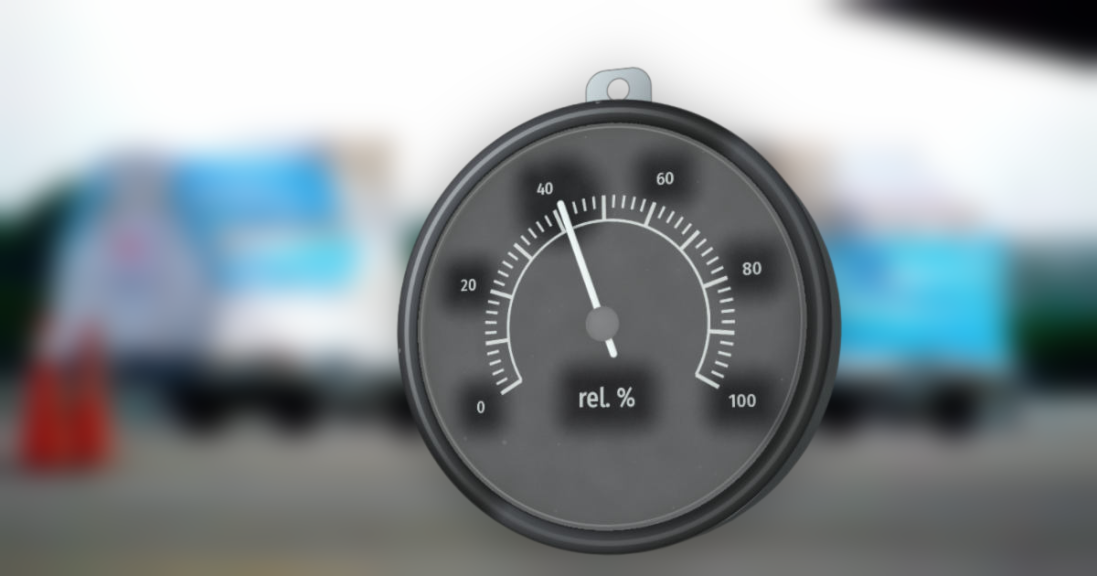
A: 42 %
